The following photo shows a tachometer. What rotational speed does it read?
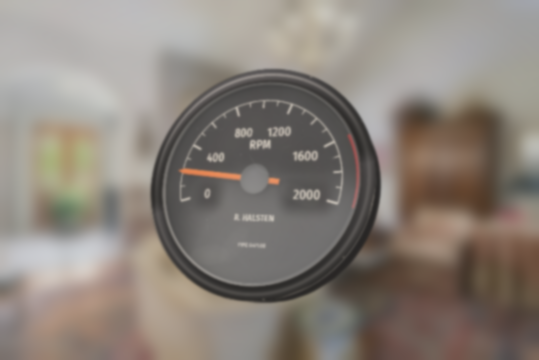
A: 200 rpm
